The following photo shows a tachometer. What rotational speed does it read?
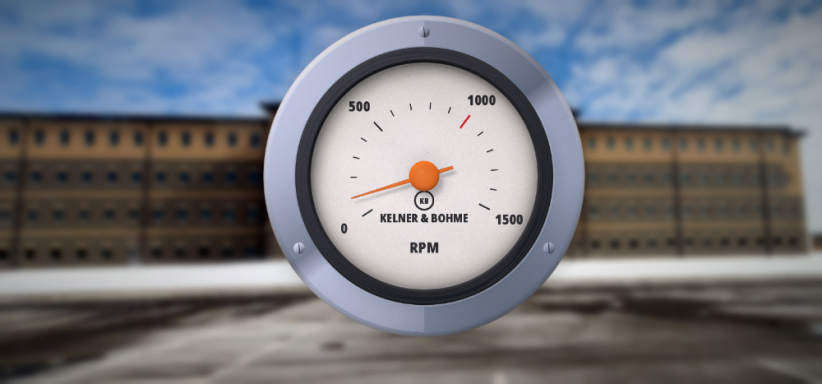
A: 100 rpm
